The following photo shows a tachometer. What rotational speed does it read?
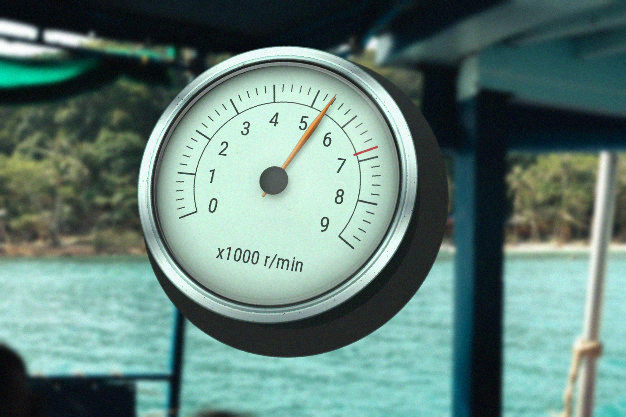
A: 5400 rpm
